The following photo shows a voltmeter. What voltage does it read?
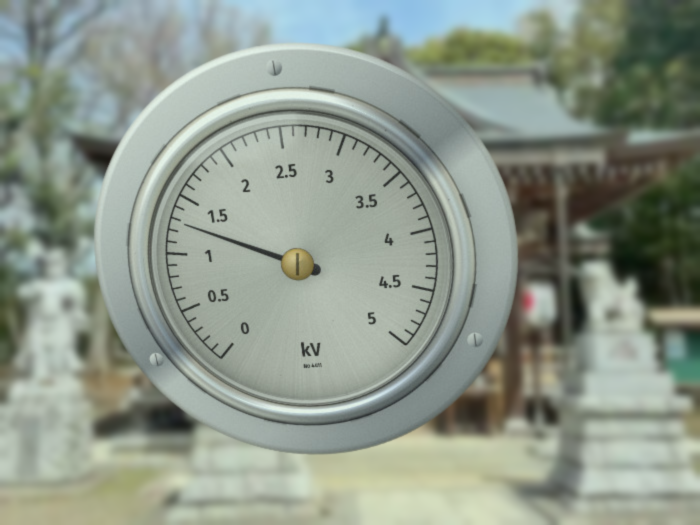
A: 1.3 kV
